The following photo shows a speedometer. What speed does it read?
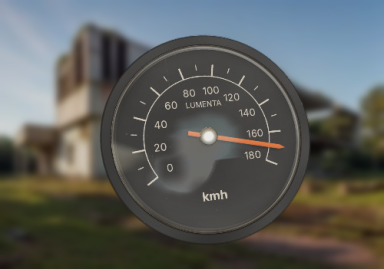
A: 170 km/h
